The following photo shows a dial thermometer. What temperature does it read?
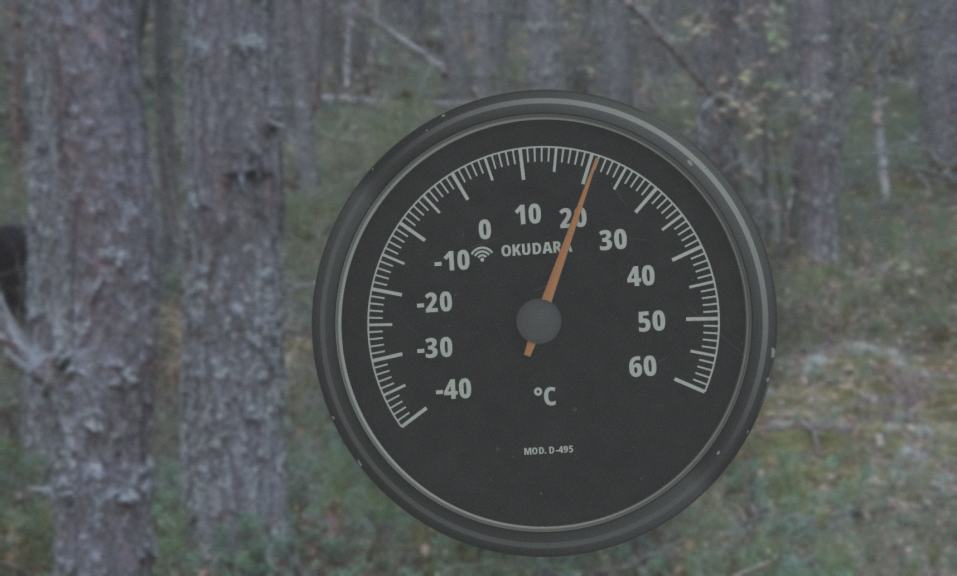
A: 21 °C
